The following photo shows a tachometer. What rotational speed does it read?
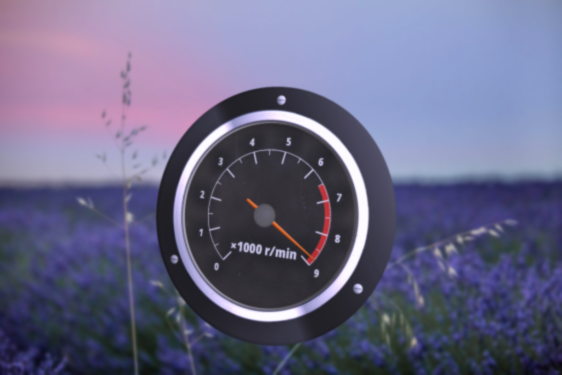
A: 8750 rpm
